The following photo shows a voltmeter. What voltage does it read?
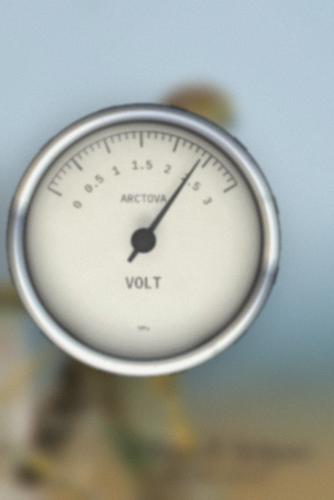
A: 2.4 V
